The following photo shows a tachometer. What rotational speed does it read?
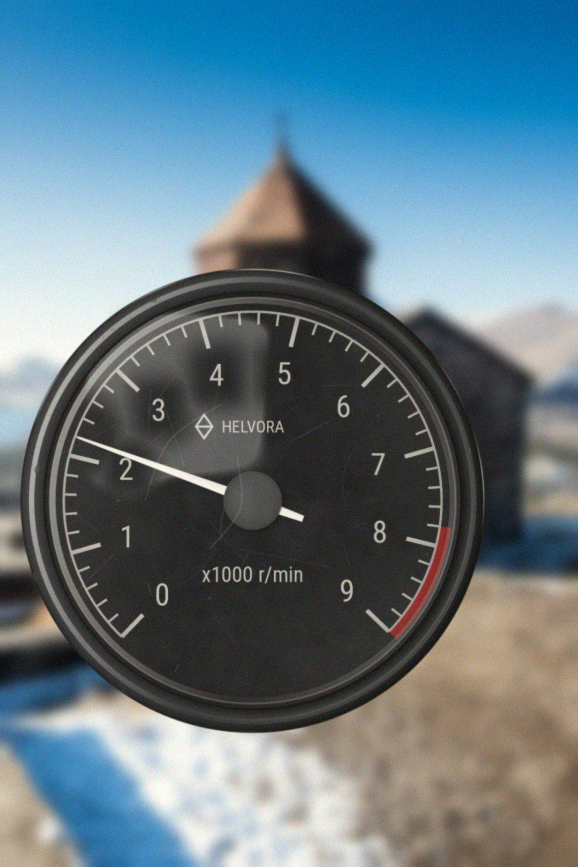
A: 2200 rpm
